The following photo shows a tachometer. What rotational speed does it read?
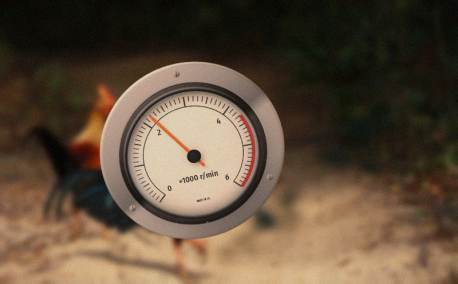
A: 2200 rpm
